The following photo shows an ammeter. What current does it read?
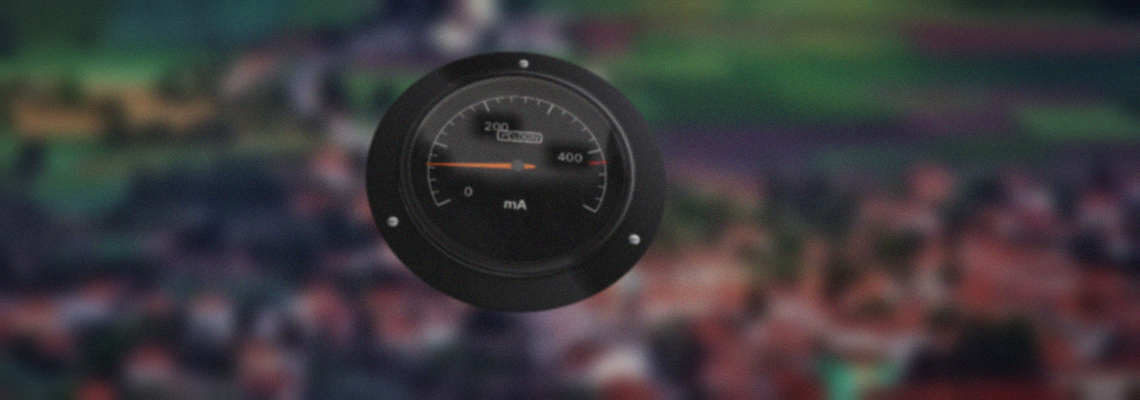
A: 60 mA
